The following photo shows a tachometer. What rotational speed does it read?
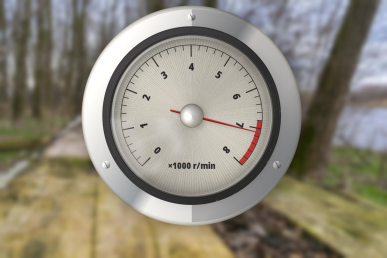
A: 7100 rpm
